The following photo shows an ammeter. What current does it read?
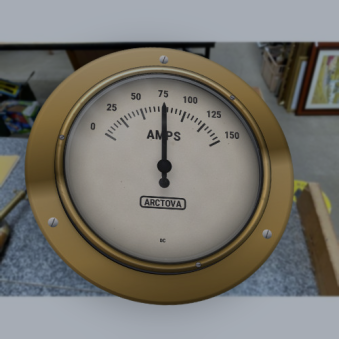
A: 75 A
